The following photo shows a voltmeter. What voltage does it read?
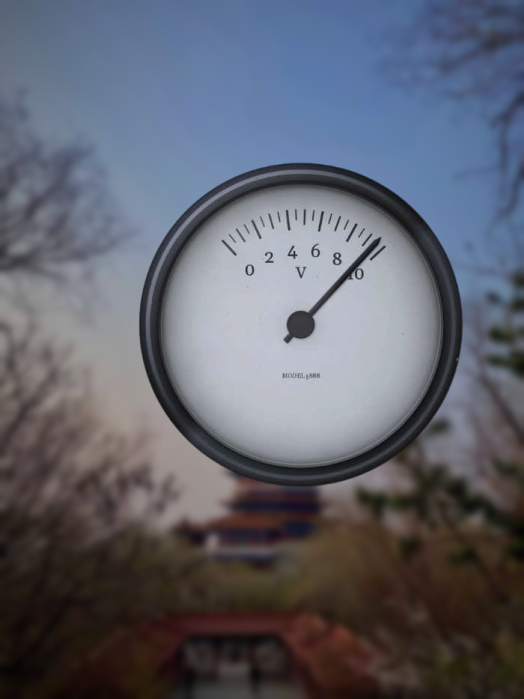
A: 9.5 V
